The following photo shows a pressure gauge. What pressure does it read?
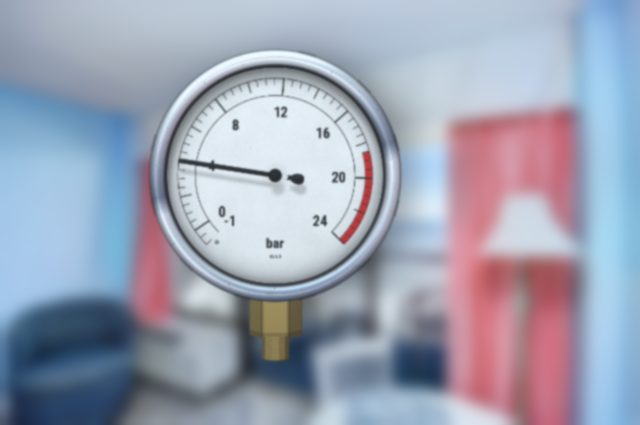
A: 4 bar
